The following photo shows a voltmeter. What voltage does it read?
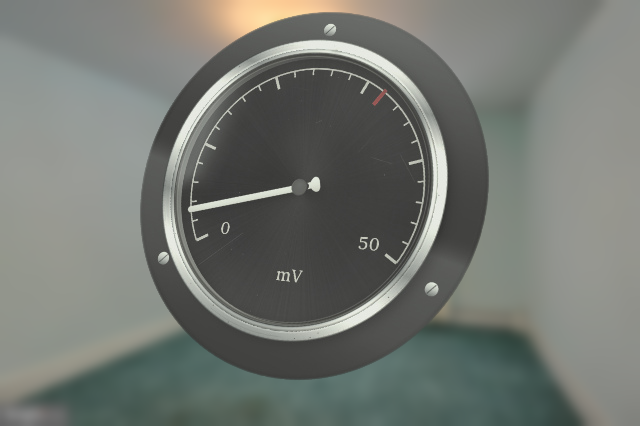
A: 3 mV
